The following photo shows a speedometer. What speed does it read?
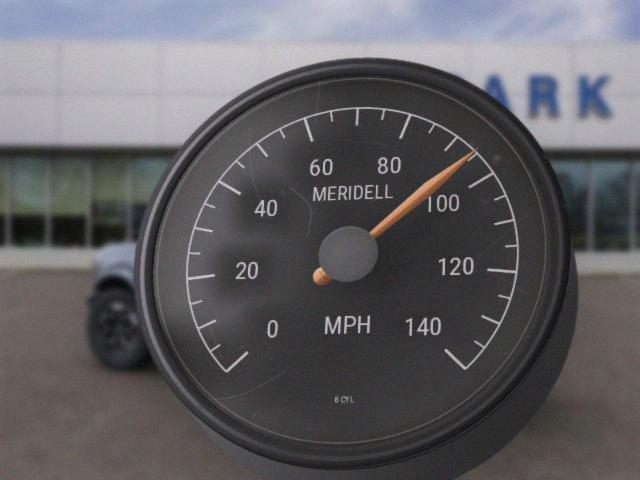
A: 95 mph
